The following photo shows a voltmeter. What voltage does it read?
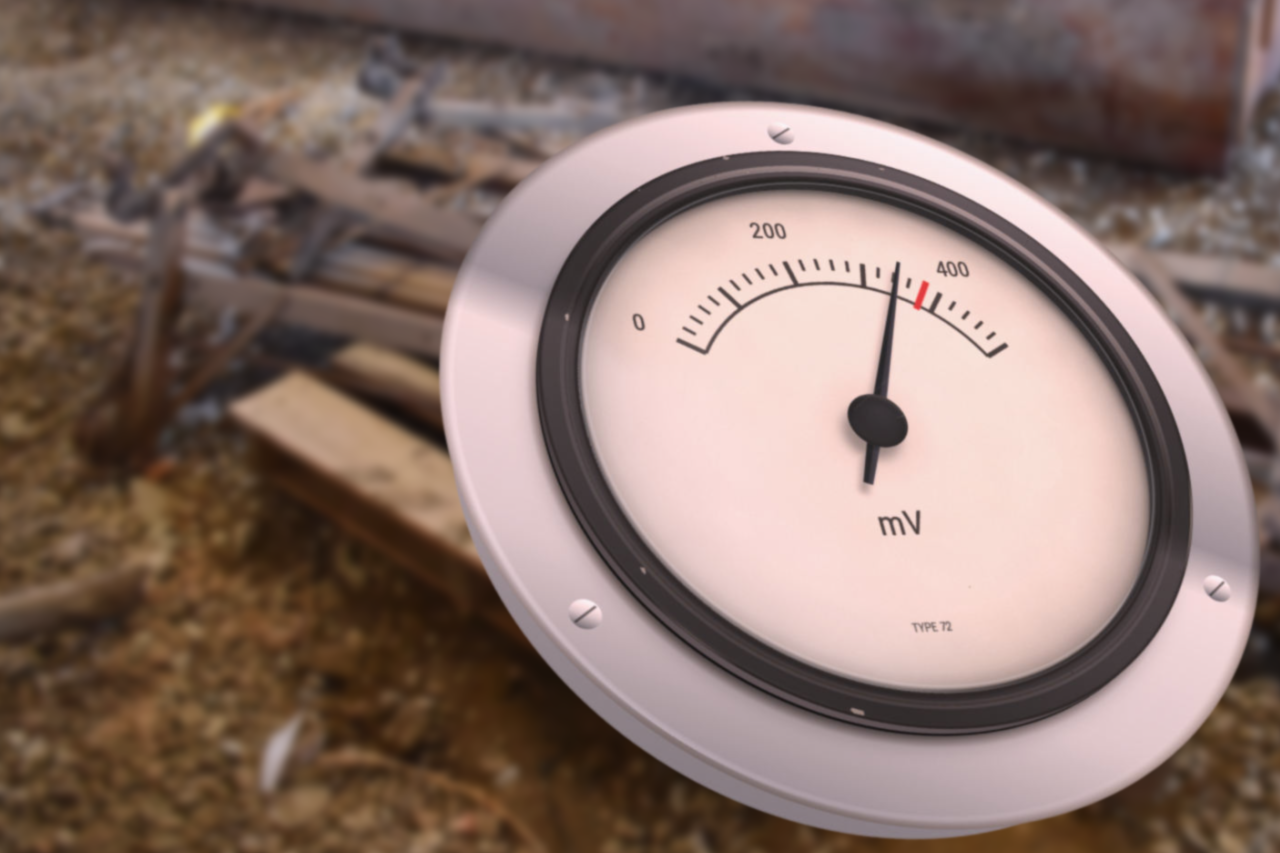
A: 340 mV
